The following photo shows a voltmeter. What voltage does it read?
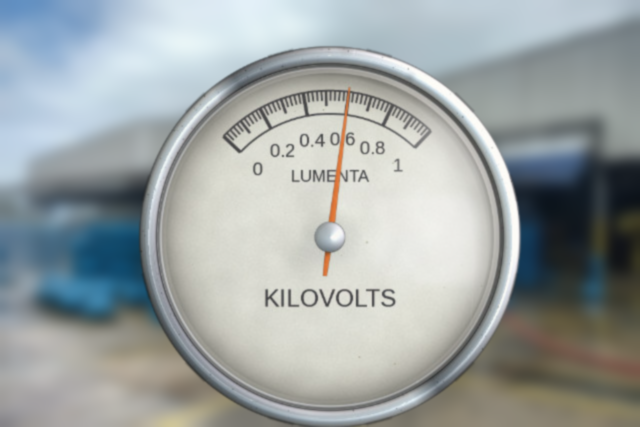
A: 0.6 kV
